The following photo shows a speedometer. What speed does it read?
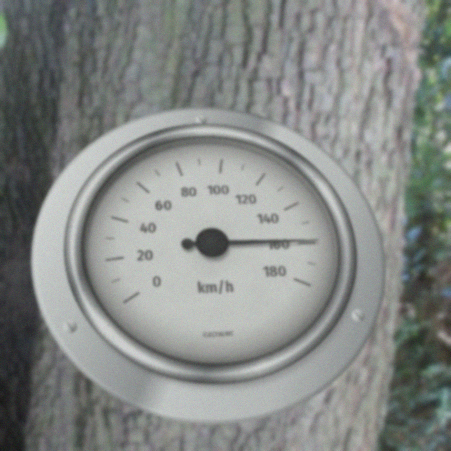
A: 160 km/h
